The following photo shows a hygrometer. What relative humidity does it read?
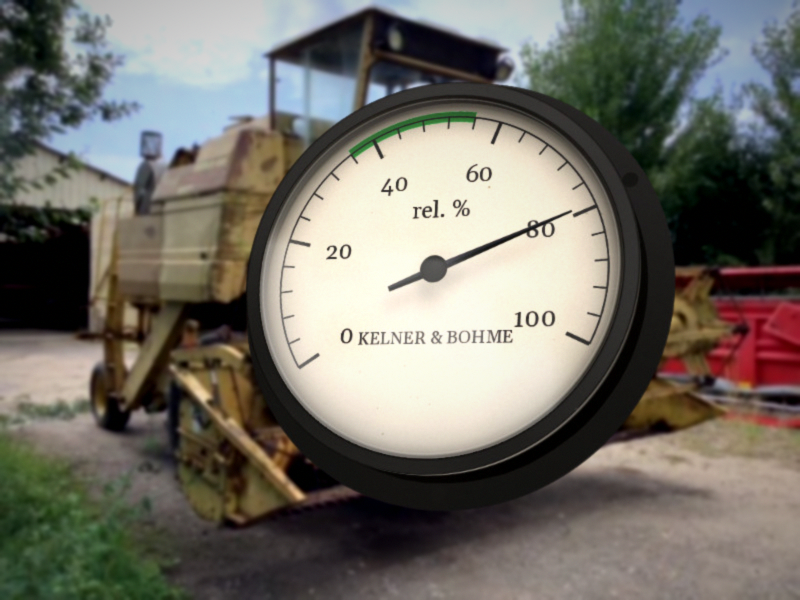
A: 80 %
